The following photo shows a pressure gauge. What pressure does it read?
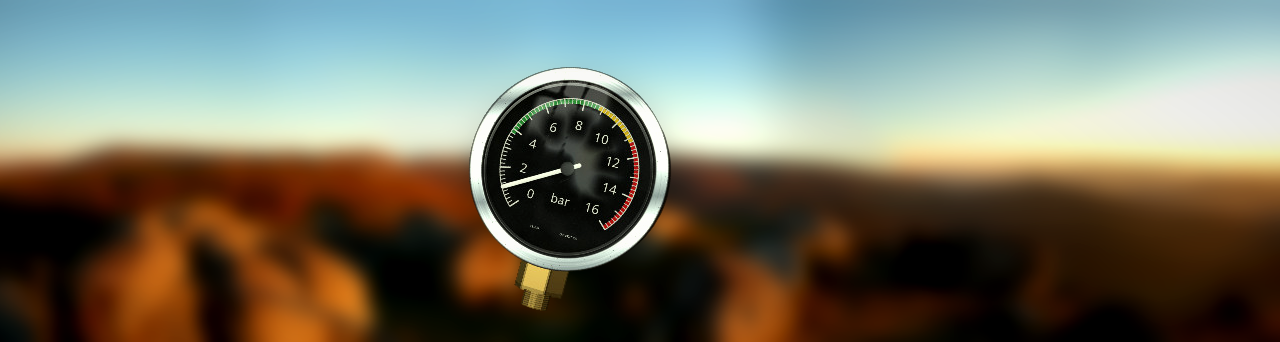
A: 1 bar
